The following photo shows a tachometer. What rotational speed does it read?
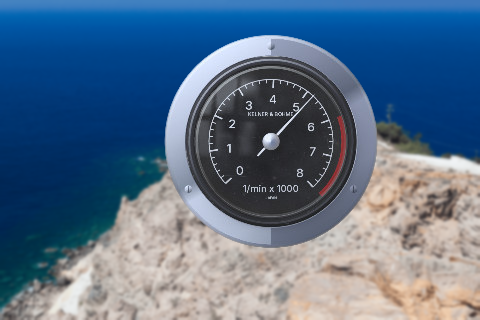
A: 5200 rpm
